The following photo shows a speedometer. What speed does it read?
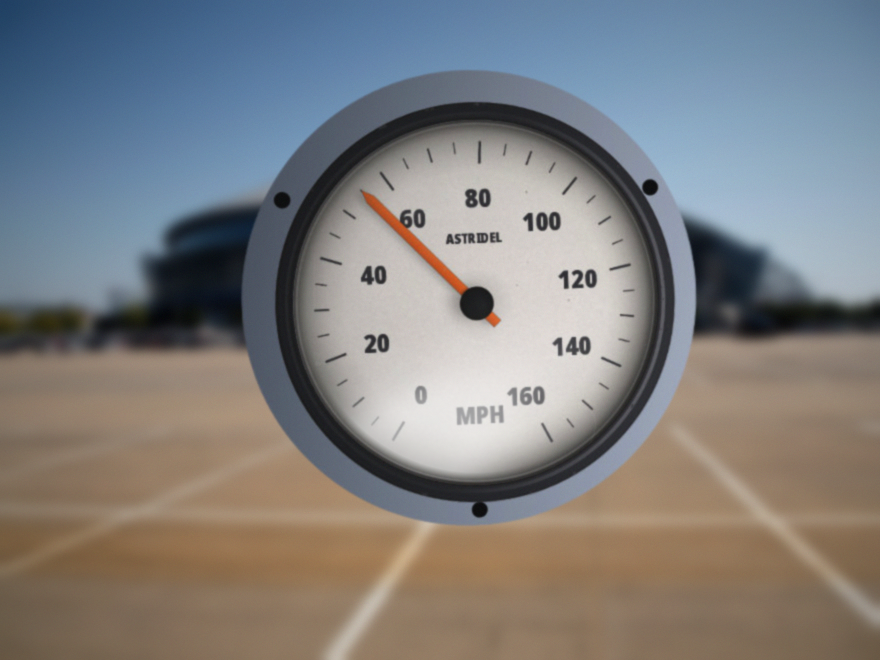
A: 55 mph
